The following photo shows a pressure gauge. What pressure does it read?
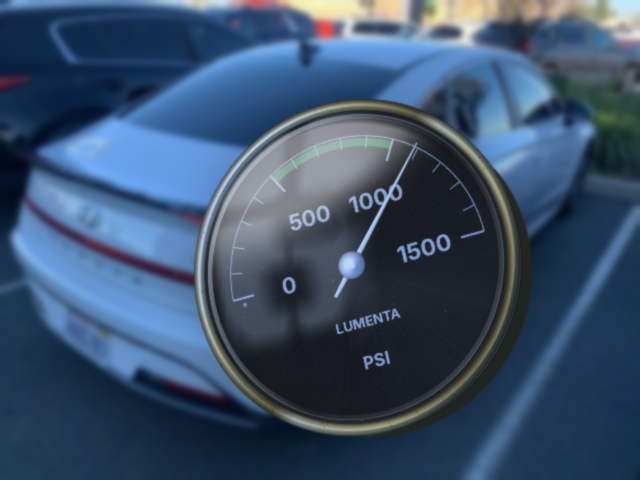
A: 1100 psi
